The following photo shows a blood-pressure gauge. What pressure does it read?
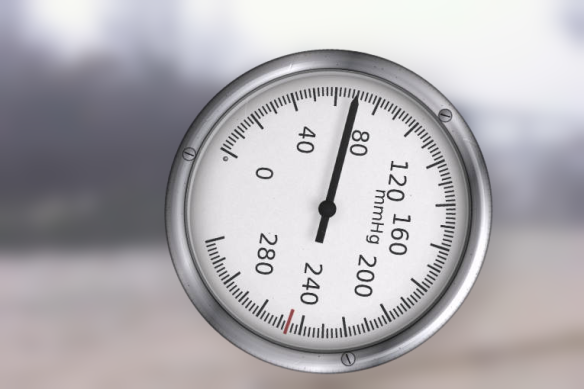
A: 70 mmHg
